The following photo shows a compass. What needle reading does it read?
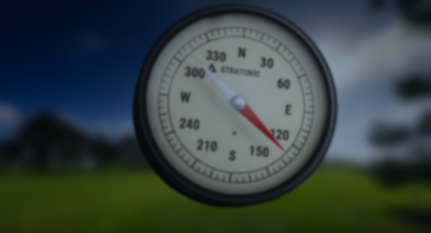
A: 130 °
